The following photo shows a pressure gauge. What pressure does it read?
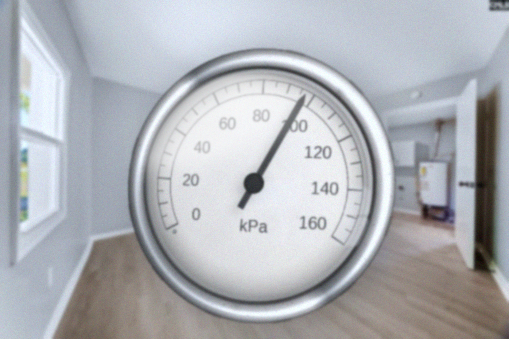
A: 97.5 kPa
